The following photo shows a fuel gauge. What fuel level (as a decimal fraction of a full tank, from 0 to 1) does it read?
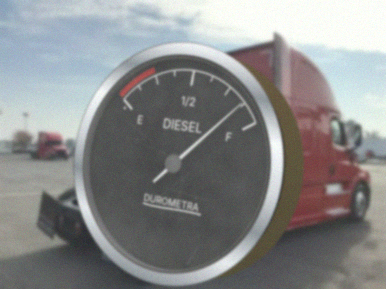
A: 0.875
